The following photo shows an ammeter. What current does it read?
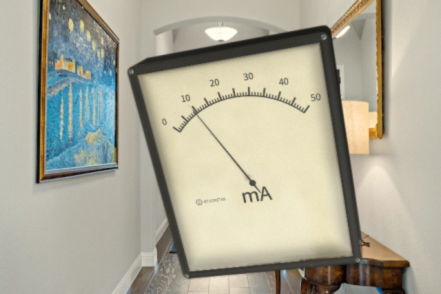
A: 10 mA
